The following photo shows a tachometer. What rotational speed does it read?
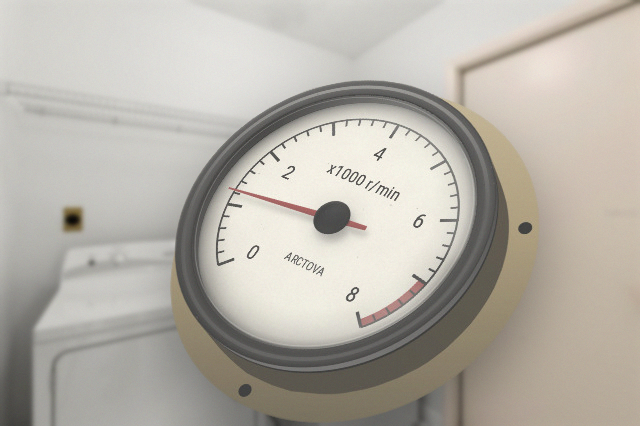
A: 1200 rpm
